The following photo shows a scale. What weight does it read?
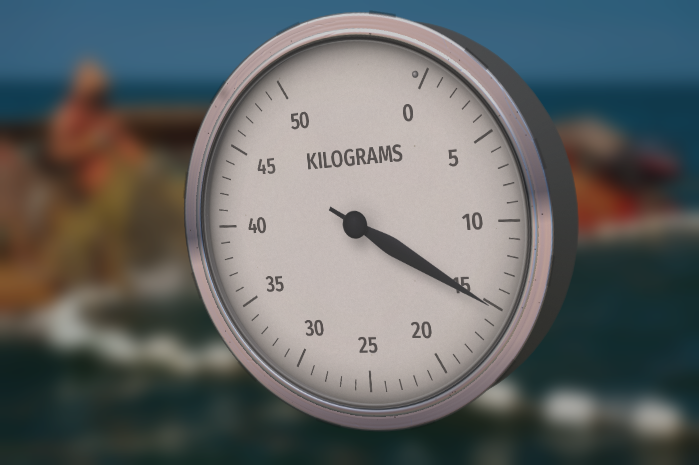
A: 15 kg
